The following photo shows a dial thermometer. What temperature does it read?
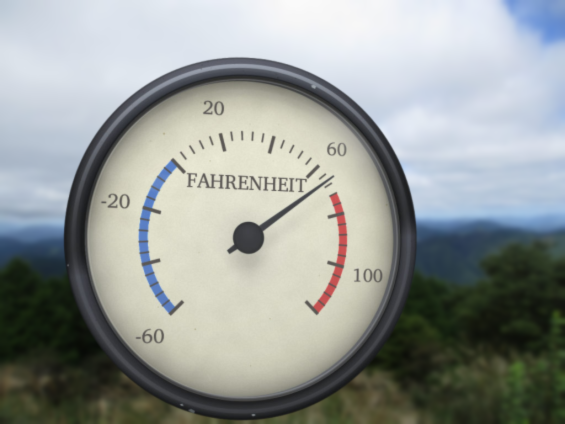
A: 66 °F
